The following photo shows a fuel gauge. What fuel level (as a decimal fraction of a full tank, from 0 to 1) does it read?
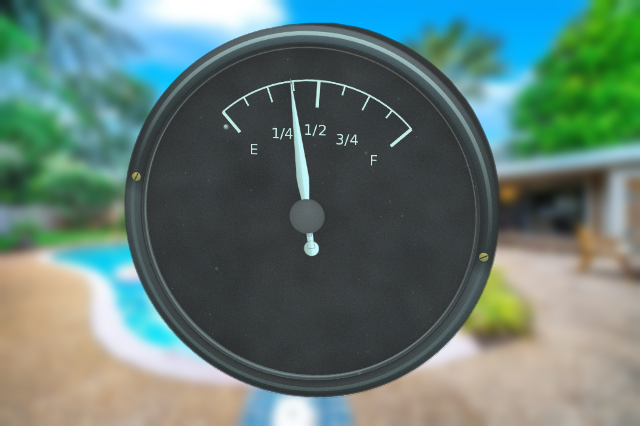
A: 0.375
